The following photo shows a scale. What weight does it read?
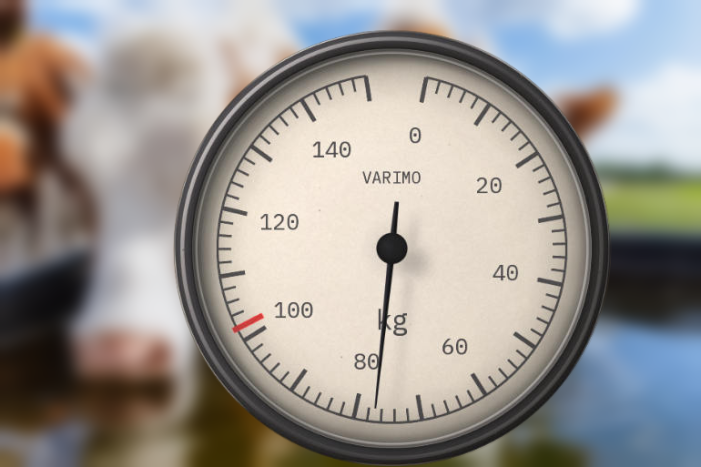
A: 77 kg
